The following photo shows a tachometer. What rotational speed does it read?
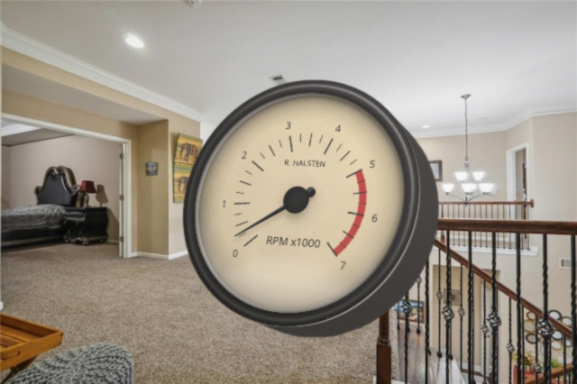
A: 250 rpm
